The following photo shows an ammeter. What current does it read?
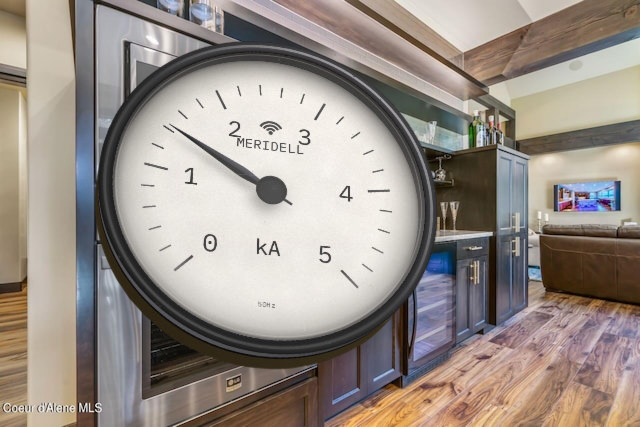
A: 1.4 kA
